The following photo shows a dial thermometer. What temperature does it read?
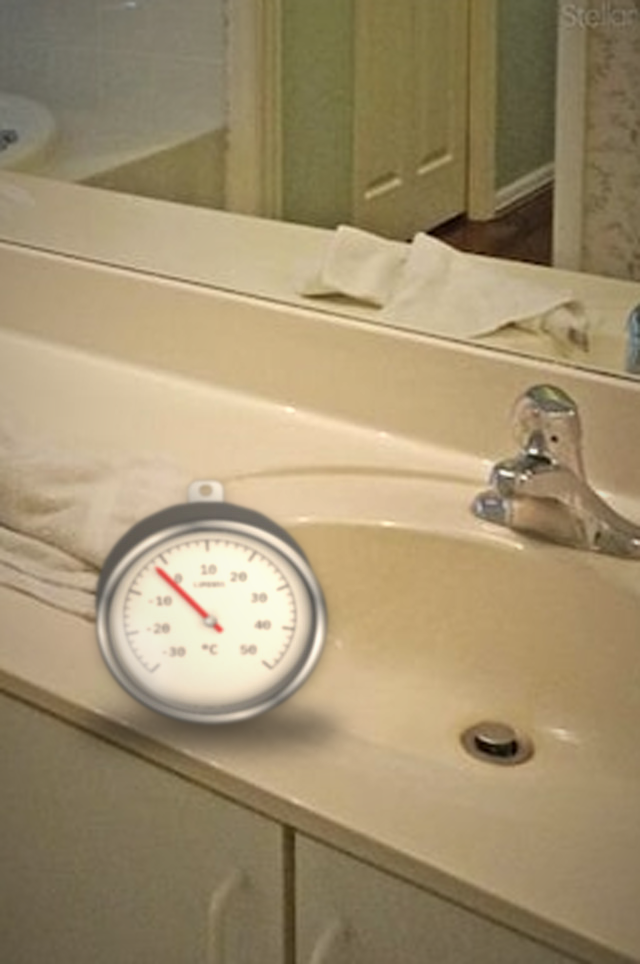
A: -2 °C
